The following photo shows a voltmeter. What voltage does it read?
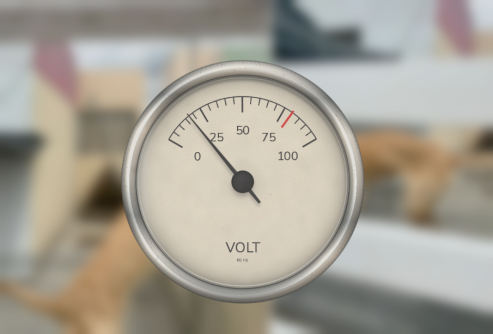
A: 17.5 V
